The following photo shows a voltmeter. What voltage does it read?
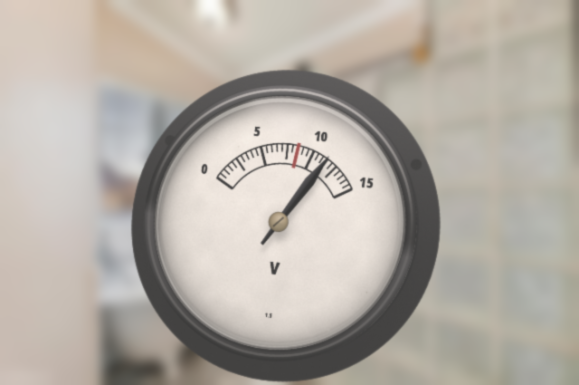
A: 11.5 V
